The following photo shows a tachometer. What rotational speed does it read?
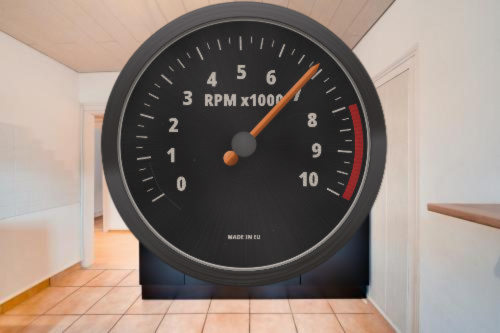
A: 6875 rpm
